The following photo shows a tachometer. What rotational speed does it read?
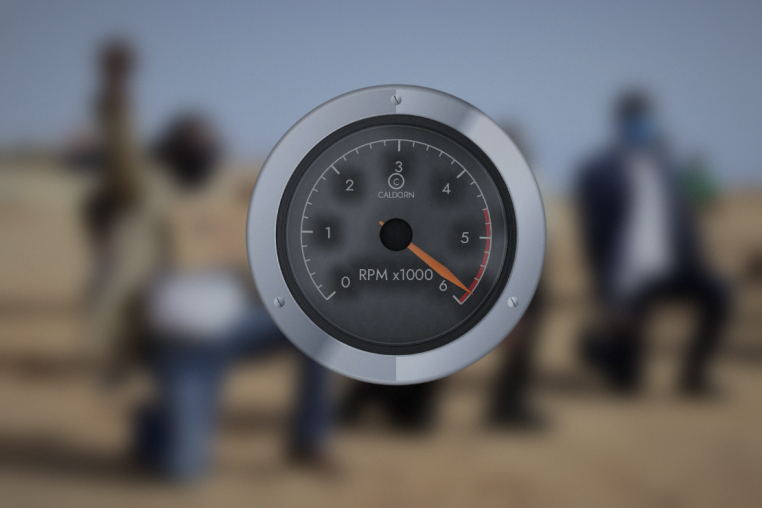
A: 5800 rpm
